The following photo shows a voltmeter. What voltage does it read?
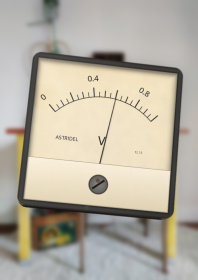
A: 0.6 V
